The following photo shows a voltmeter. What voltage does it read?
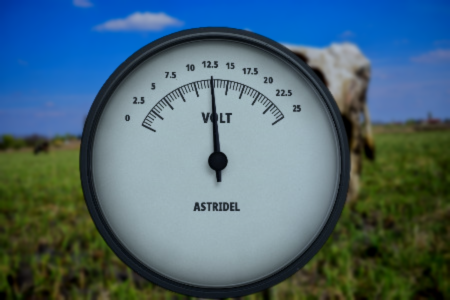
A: 12.5 V
